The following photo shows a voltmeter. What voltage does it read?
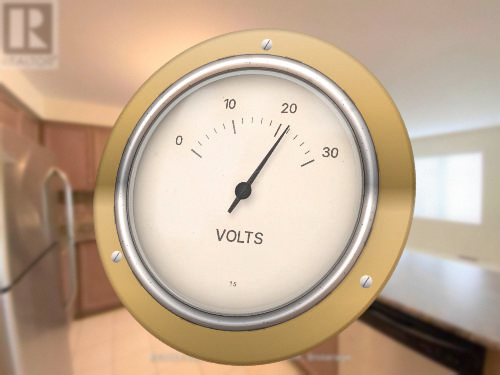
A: 22 V
